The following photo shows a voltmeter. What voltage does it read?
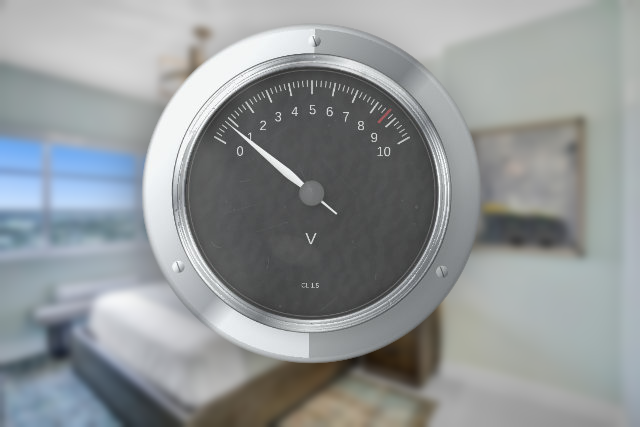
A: 0.8 V
